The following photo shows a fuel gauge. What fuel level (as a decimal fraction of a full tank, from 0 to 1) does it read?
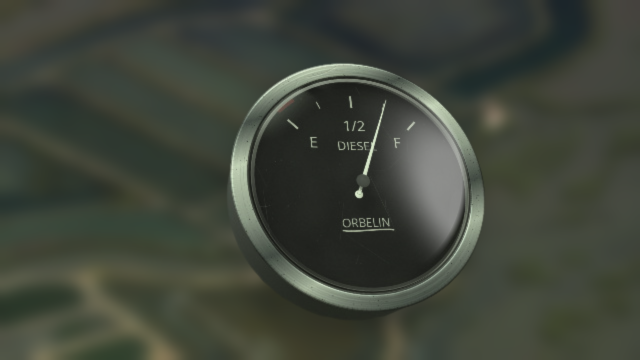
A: 0.75
